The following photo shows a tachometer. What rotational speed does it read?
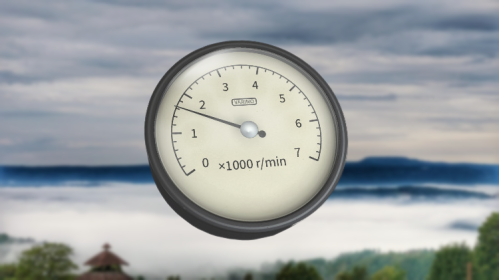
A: 1600 rpm
